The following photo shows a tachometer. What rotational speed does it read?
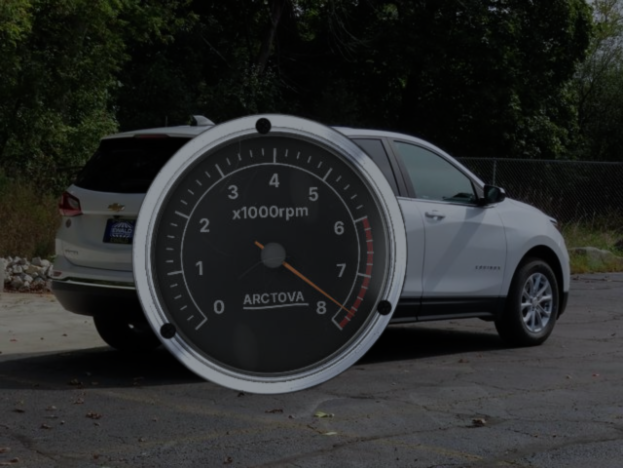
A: 7700 rpm
